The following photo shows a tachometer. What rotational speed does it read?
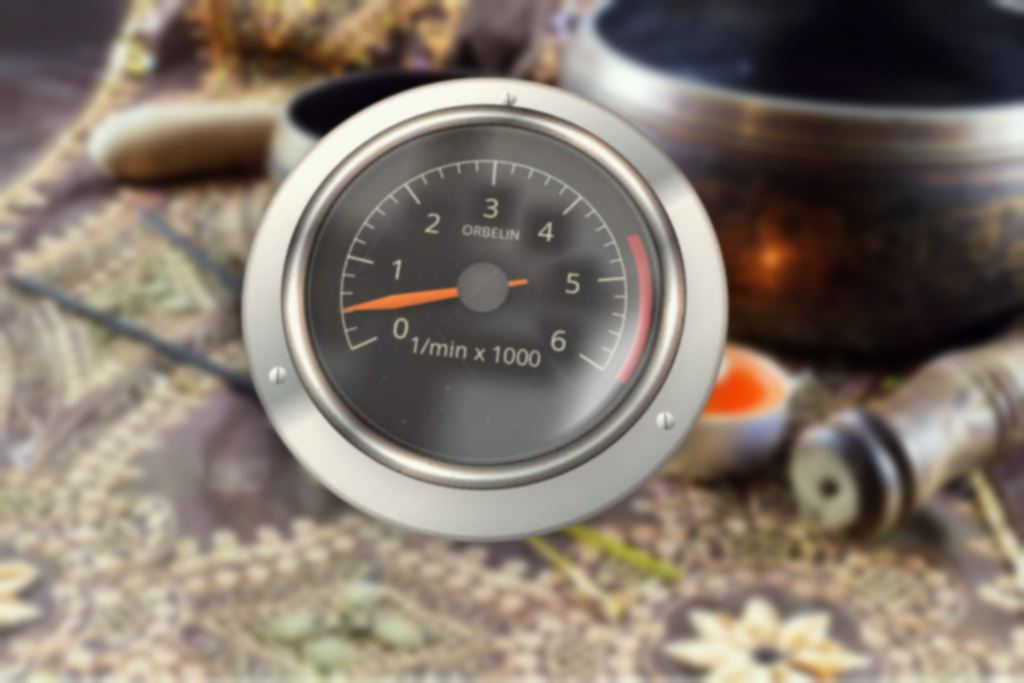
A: 400 rpm
